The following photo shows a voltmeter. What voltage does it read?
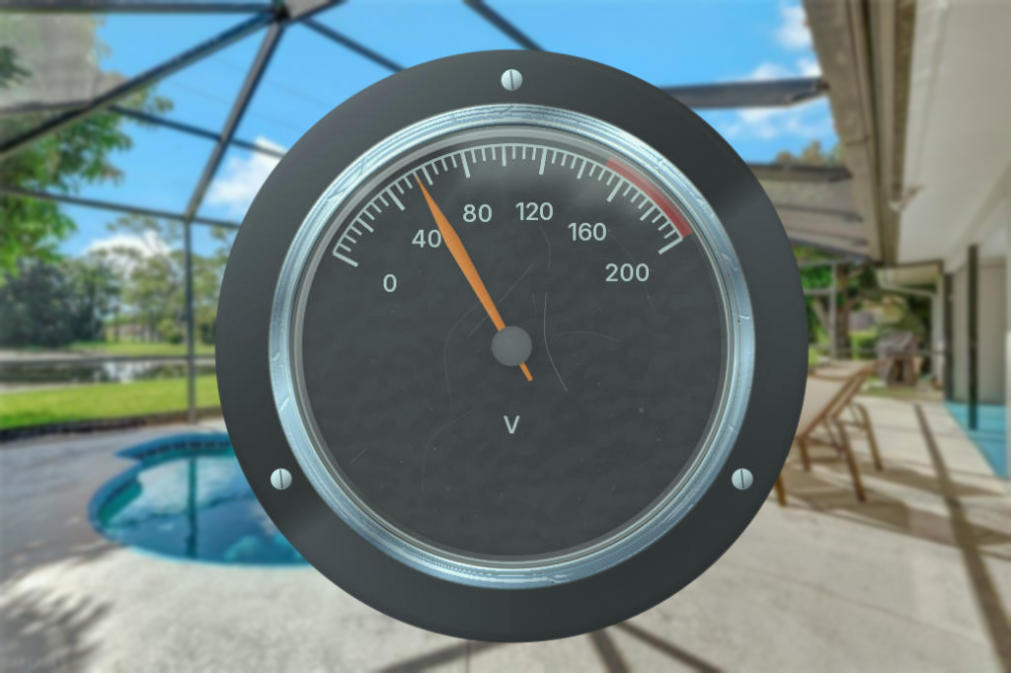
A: 55 V
